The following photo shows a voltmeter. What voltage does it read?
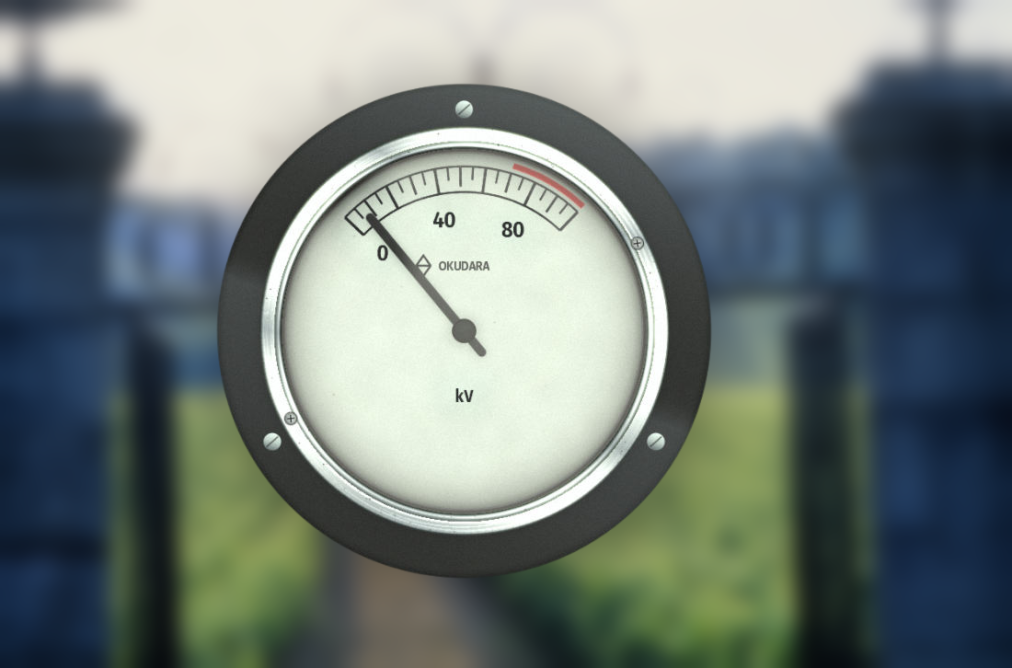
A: 7.5 kV
